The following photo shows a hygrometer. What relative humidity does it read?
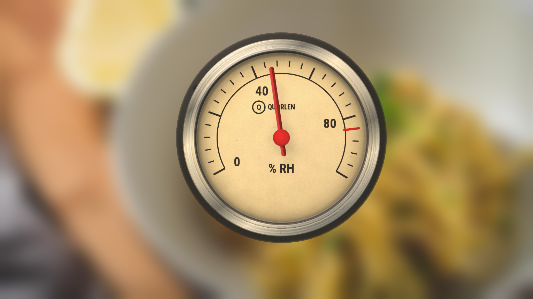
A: 46 %
